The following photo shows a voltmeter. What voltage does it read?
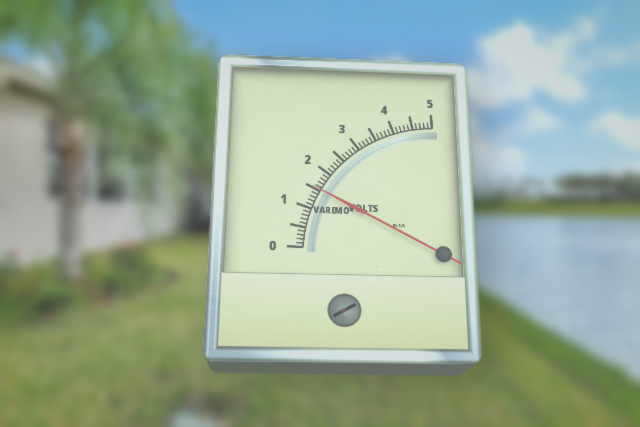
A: 1.5 V
